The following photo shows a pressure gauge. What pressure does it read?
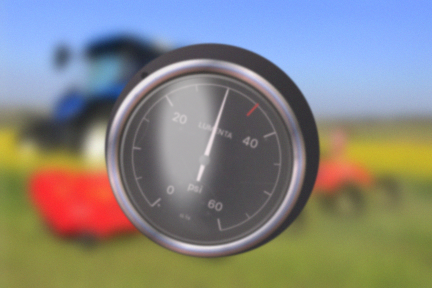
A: 30 psi
